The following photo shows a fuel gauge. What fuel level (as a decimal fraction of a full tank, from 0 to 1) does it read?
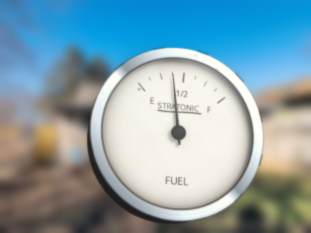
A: 0.375
